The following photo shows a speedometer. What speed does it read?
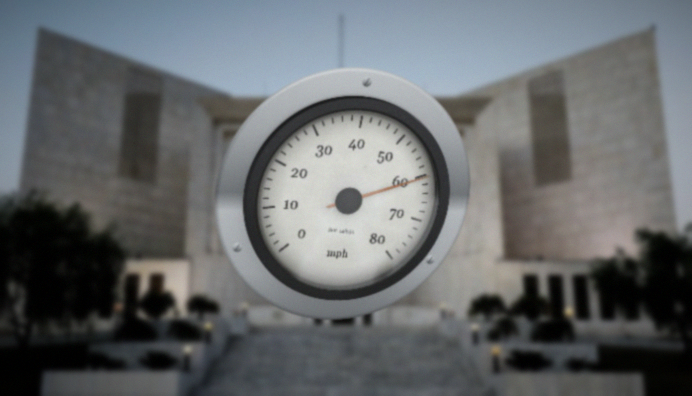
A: 60 mph
